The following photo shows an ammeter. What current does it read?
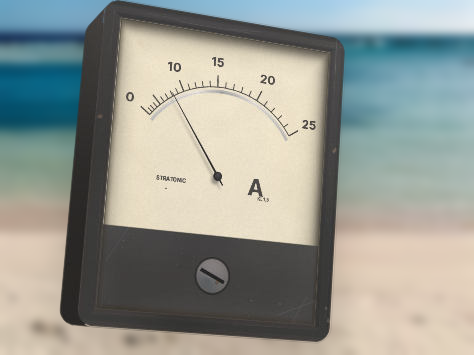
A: 8 A
